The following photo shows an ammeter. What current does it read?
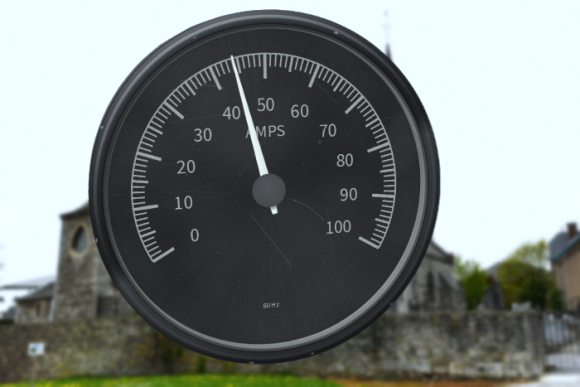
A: 44 A
